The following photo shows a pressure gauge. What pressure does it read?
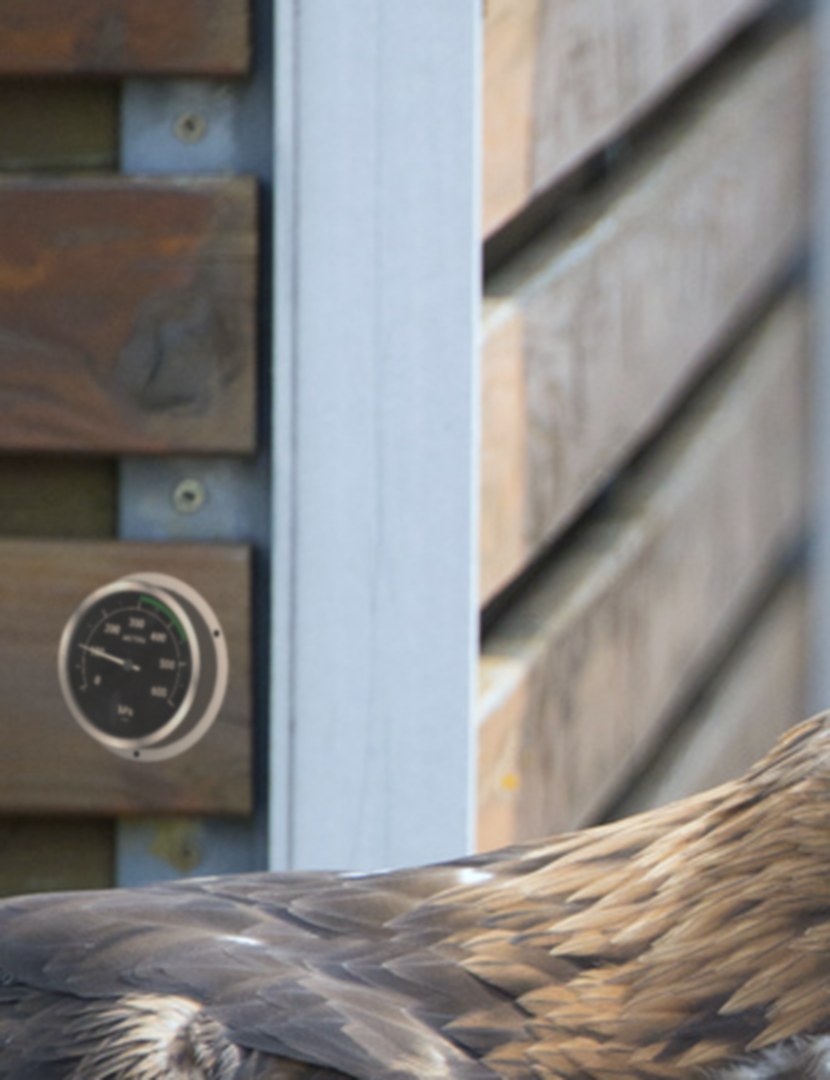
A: 100 kPa
